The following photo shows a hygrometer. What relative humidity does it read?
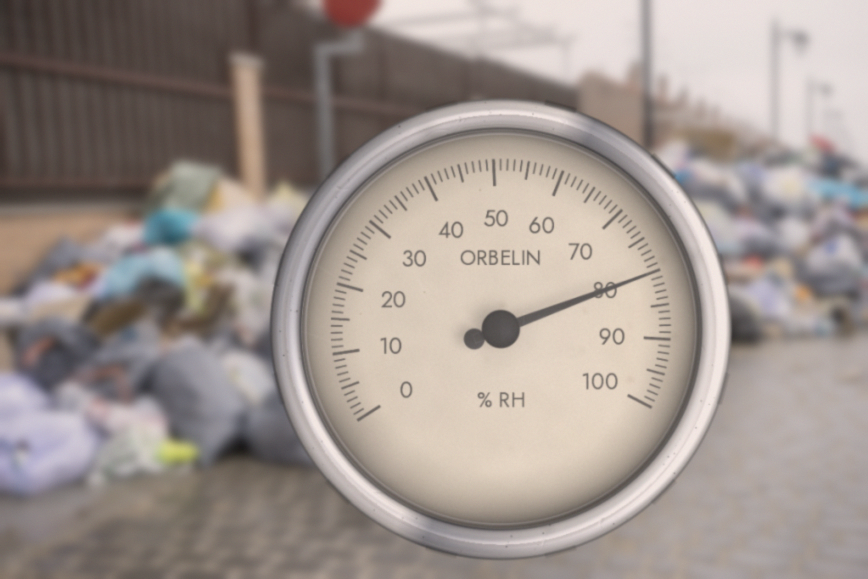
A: 80 %
